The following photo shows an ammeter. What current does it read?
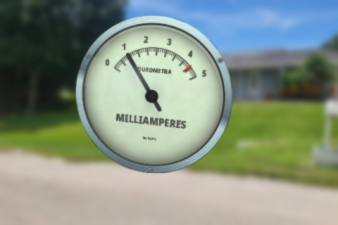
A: 1 mA
